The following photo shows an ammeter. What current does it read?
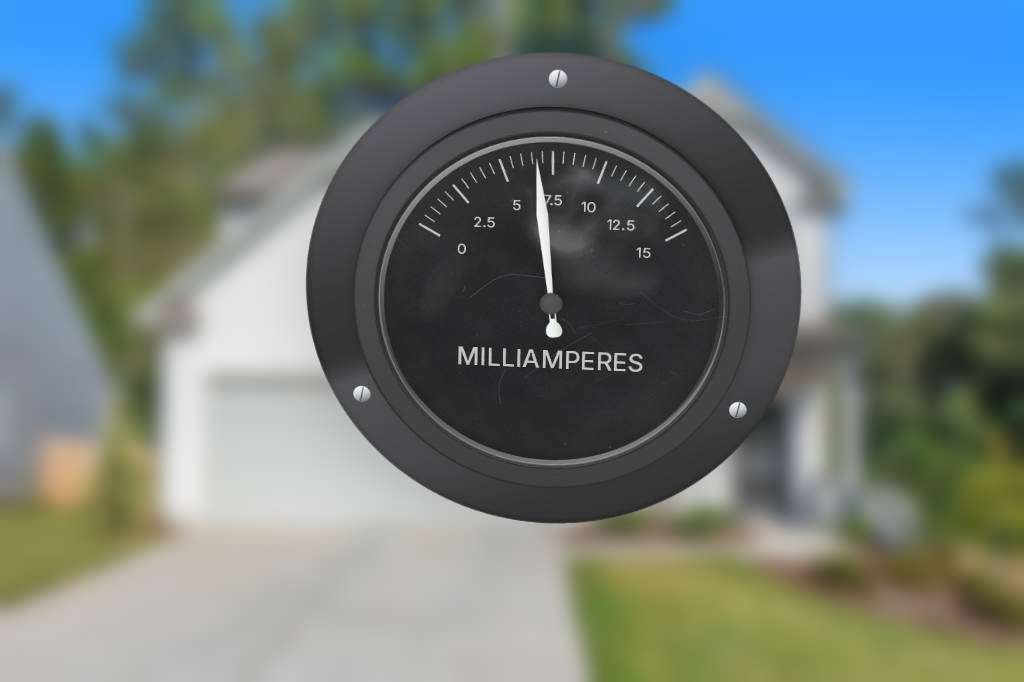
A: 6.75 mA
